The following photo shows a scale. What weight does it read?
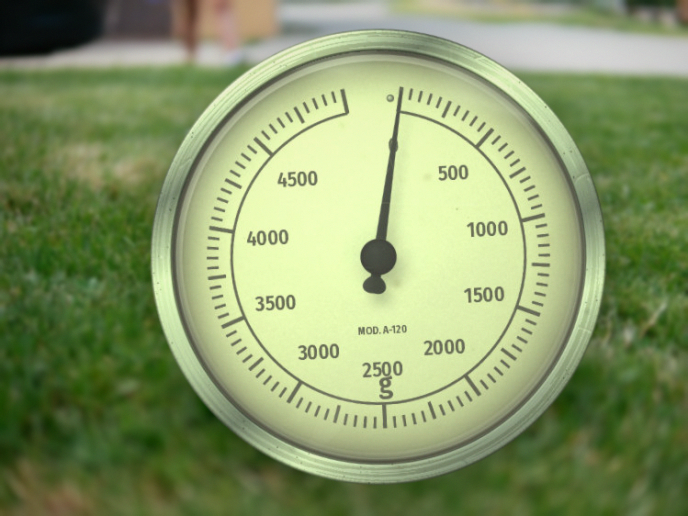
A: 0 g
